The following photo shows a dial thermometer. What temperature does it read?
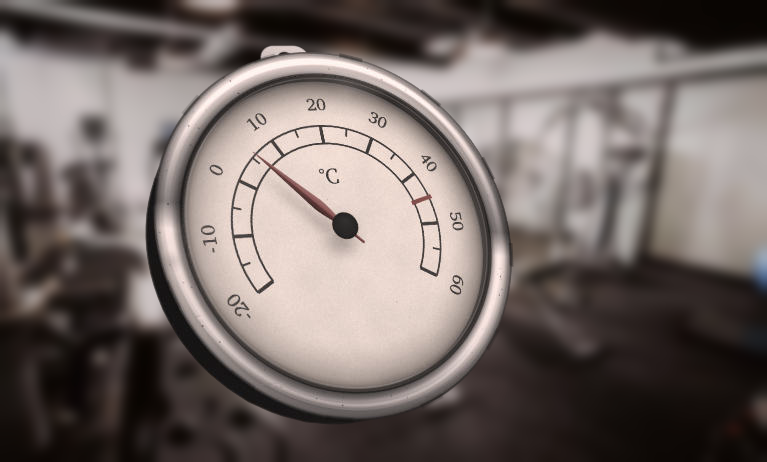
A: 5 °C
